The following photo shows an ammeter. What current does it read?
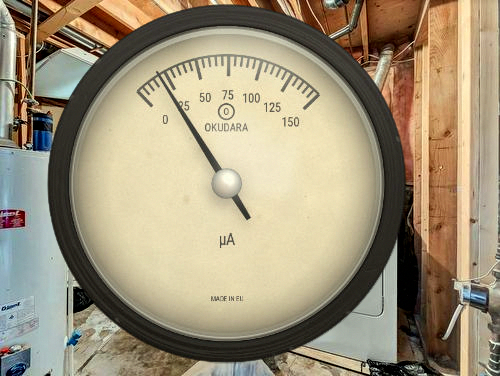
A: 20 µA
